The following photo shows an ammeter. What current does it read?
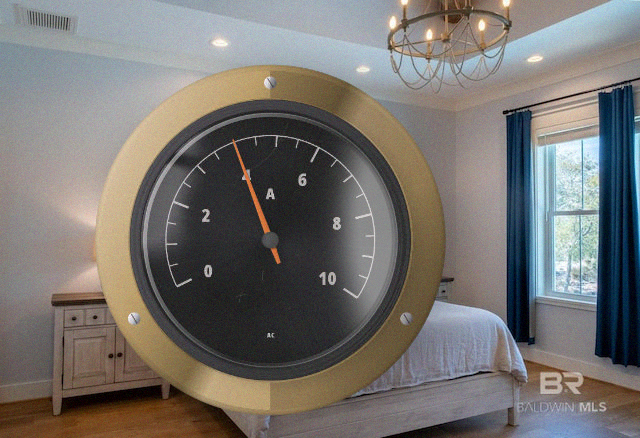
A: 4 A
